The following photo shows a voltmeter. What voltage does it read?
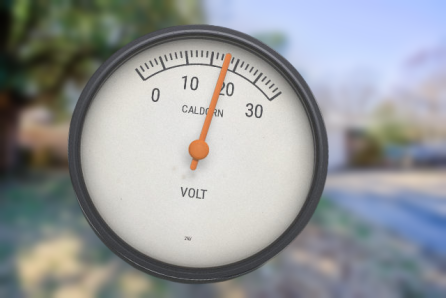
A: 18 V
